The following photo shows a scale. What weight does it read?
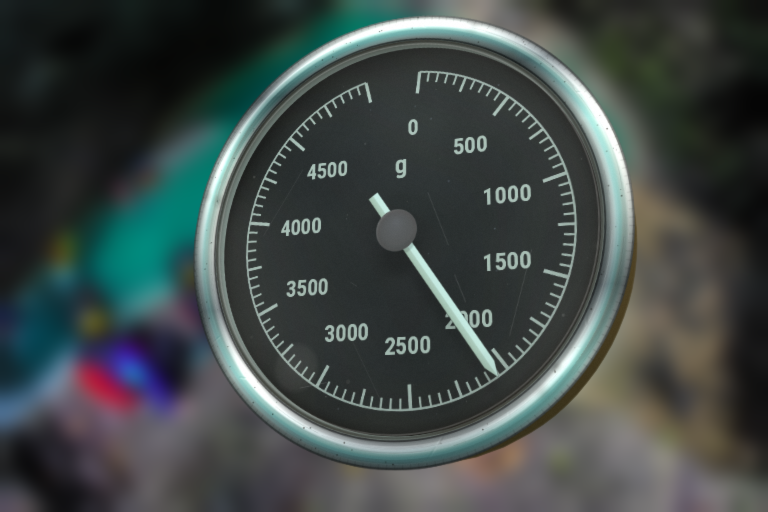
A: 2050 g
